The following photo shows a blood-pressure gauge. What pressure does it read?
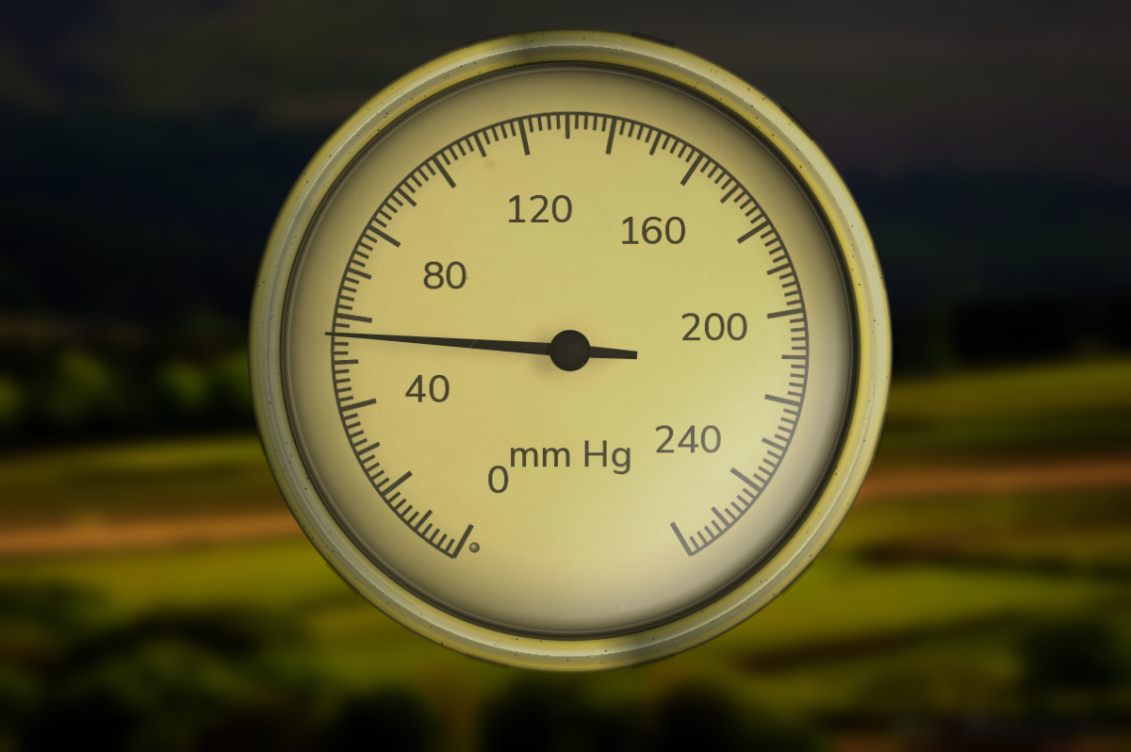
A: 56 mmHg
